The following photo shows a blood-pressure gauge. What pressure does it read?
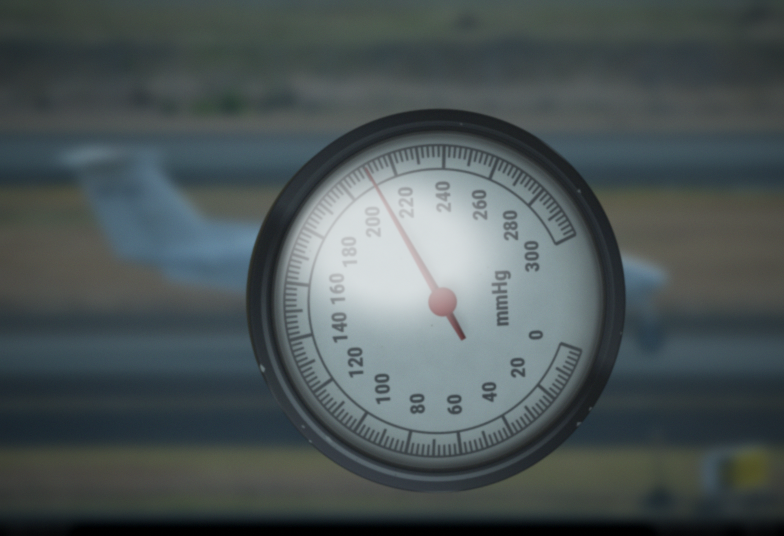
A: 210 mmHg
